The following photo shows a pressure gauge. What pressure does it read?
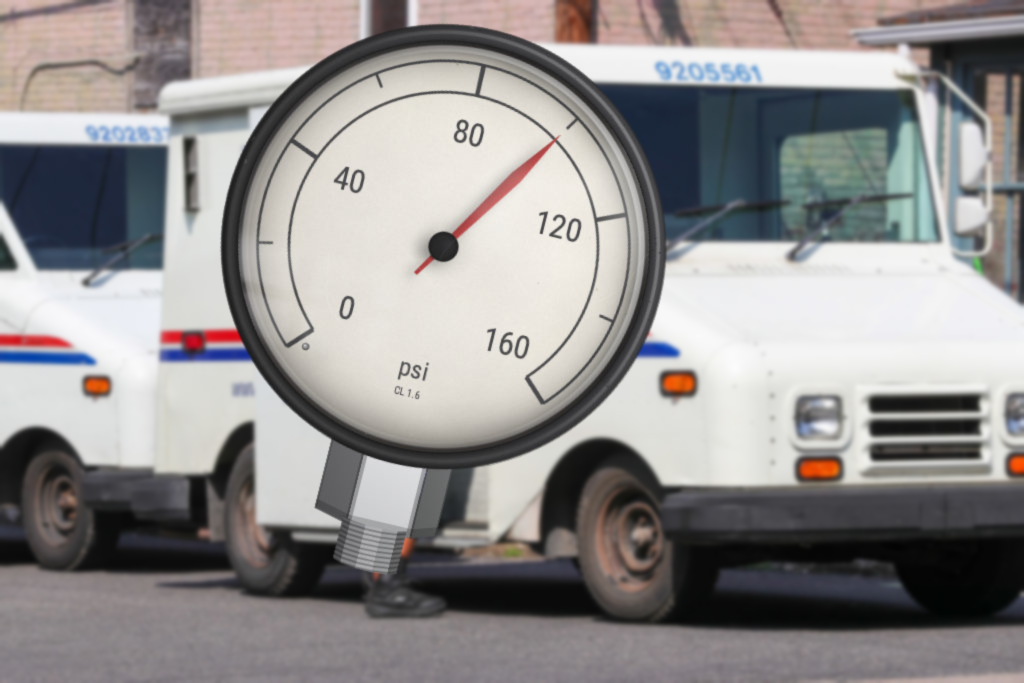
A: 100 psi
